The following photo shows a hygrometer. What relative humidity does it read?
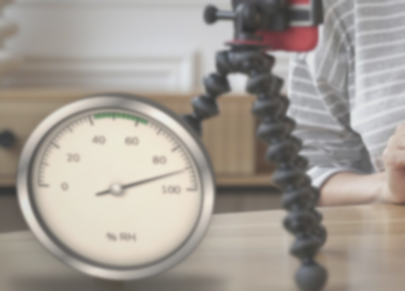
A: 90 %
